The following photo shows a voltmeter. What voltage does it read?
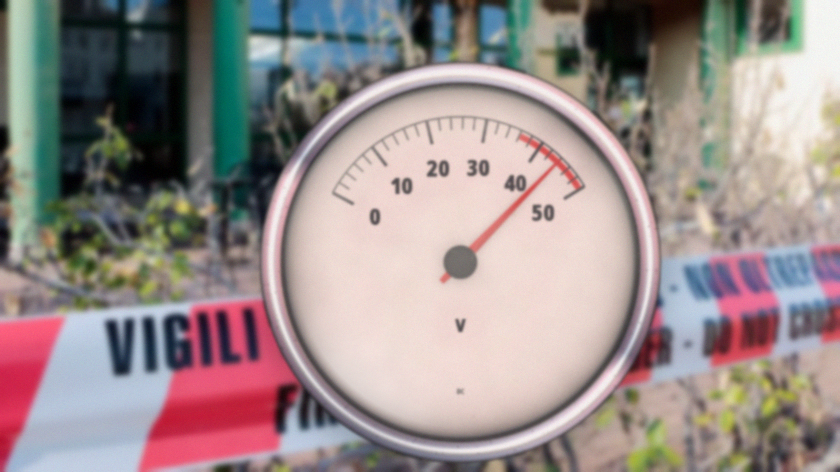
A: 44 V
